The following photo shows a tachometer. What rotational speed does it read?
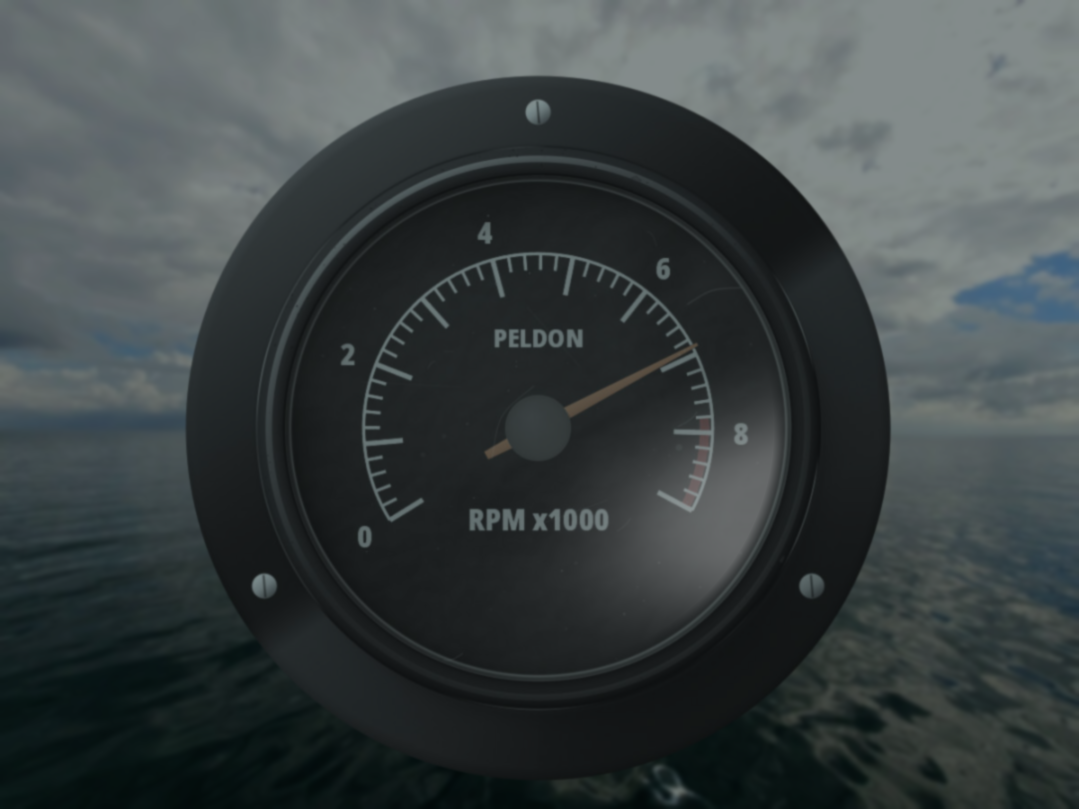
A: 6900 rpm
